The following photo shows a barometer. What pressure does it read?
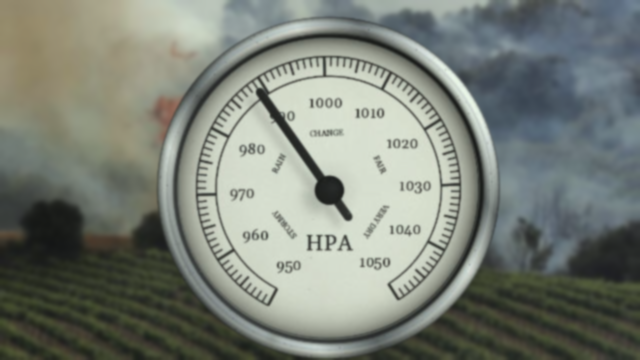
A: 989 hPa
